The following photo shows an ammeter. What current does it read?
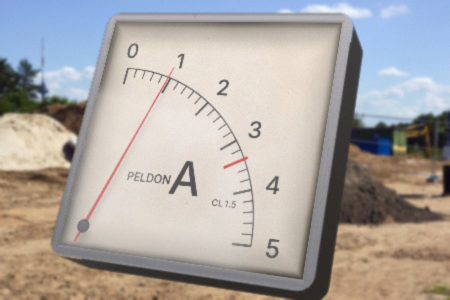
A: 1 A
